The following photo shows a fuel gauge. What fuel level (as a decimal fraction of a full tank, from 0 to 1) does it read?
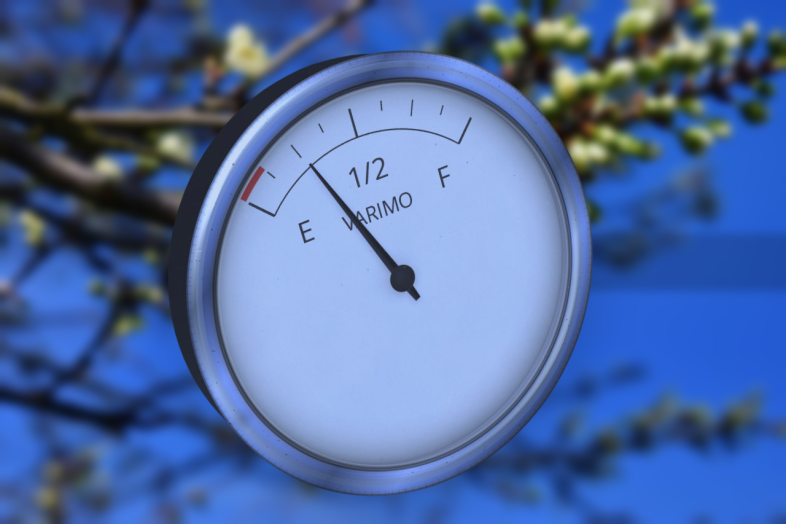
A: 0.25
